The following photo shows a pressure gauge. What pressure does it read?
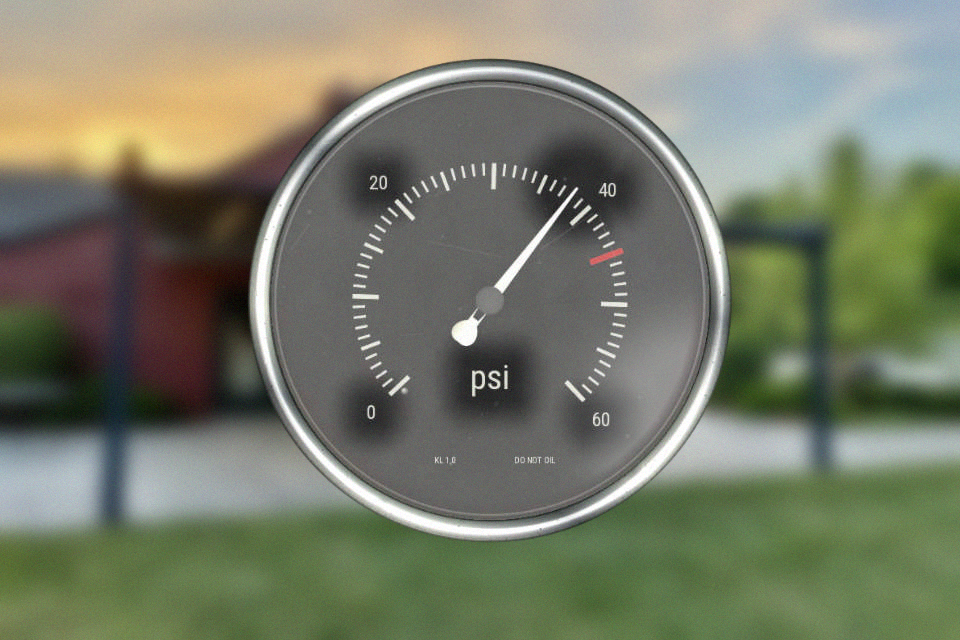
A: 38 psi
